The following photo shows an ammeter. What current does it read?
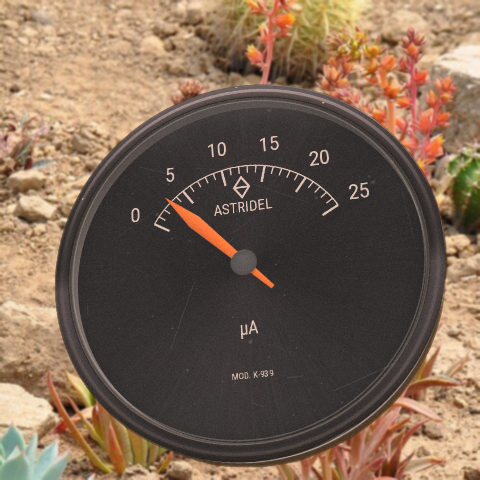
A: 3 µA
